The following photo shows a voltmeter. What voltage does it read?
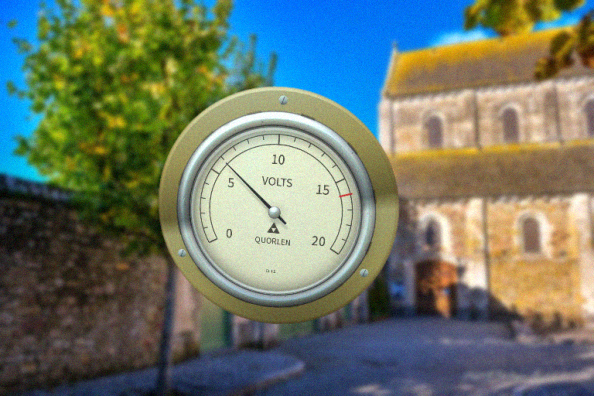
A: 6 V
